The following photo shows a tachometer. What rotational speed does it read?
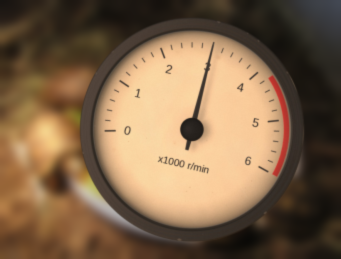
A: 3000 rpm
